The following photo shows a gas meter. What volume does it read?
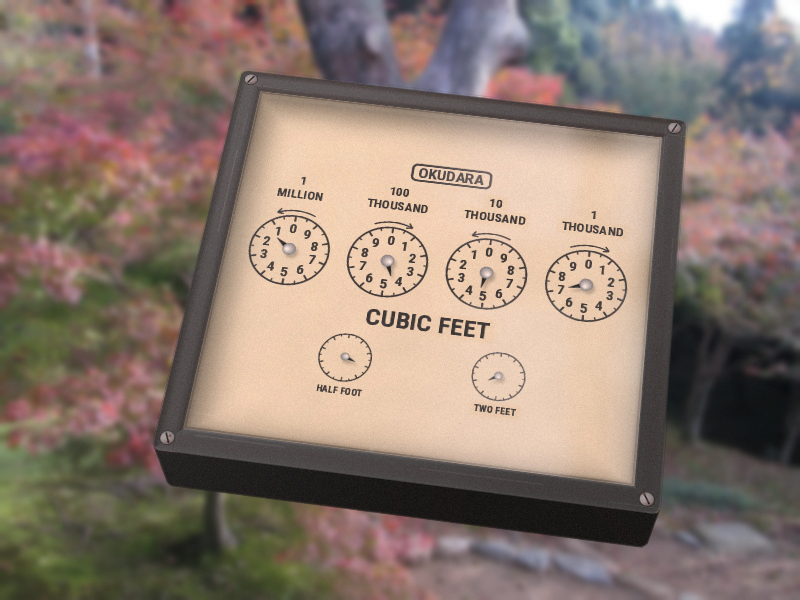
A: 144700 ft³
